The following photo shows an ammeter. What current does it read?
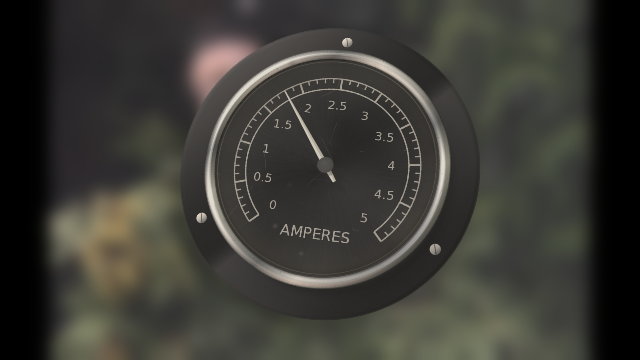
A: 1.8 A
